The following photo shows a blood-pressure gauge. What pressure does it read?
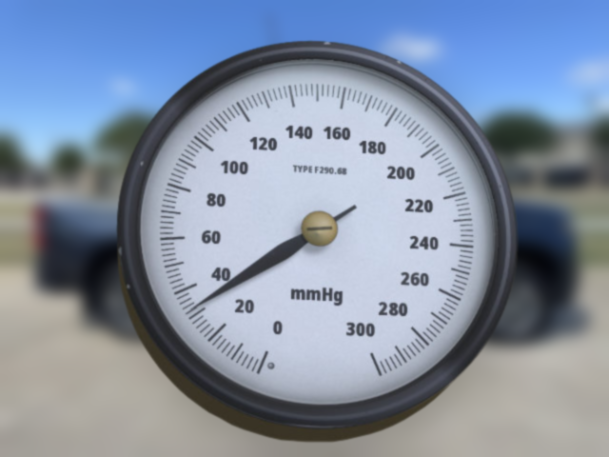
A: 32 mmHg
